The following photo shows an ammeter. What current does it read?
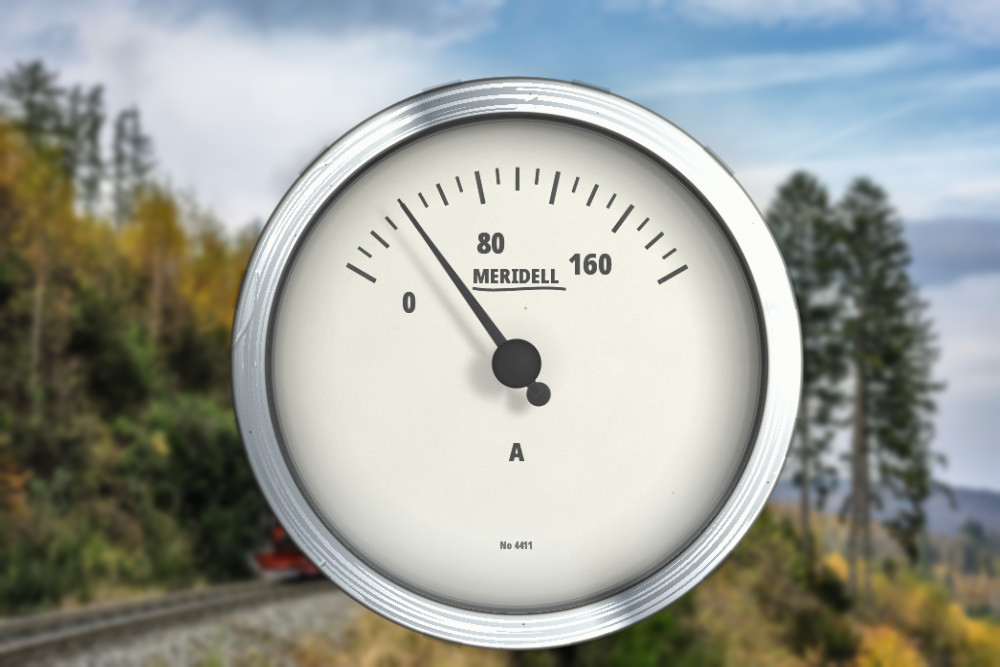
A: 40 A
